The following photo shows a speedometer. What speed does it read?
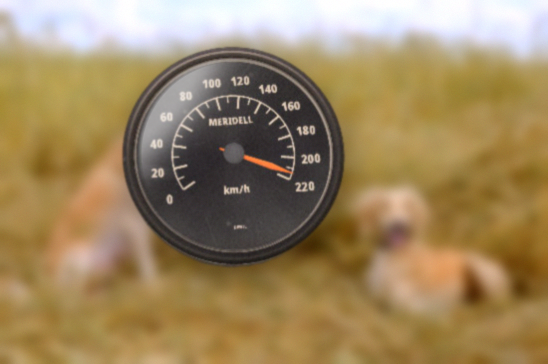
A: 215 km/h
